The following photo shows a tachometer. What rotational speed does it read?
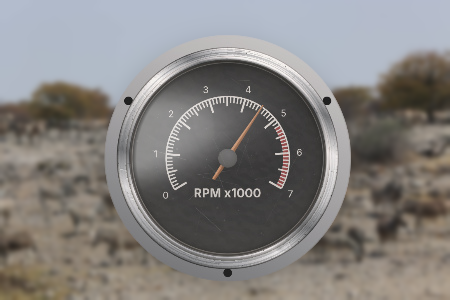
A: 4500 rpm
